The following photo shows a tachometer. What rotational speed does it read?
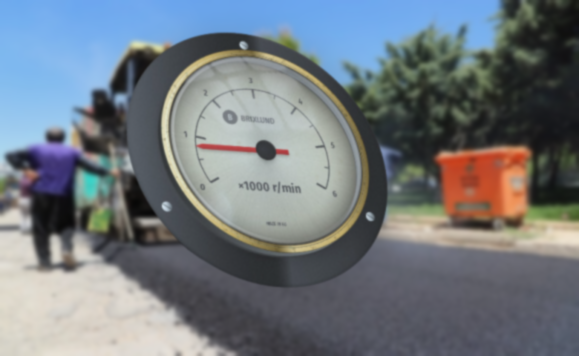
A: 750 rpm
